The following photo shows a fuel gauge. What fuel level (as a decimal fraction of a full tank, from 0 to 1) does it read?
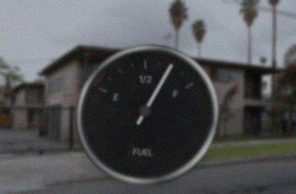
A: 0.75
